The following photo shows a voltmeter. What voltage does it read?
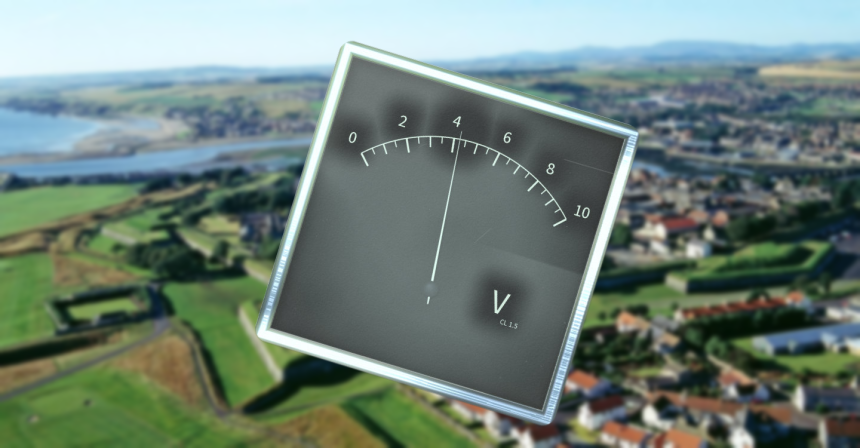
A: 4.25 V
